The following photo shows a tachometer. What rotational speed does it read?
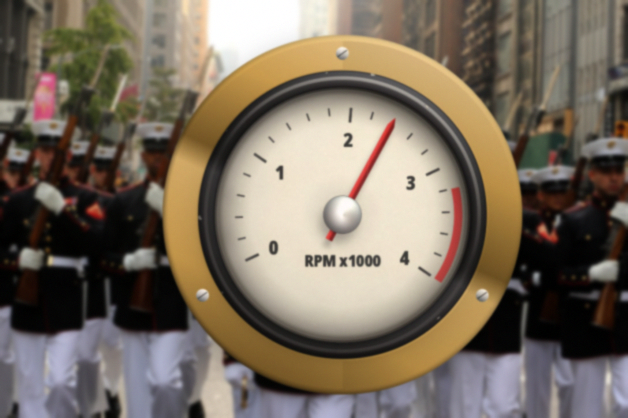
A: 2400 rpm
